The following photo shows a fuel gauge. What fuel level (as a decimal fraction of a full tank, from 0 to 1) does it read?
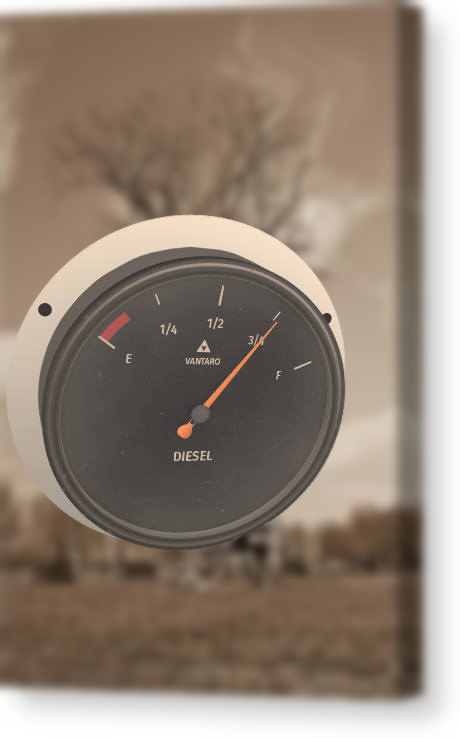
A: 0.75
